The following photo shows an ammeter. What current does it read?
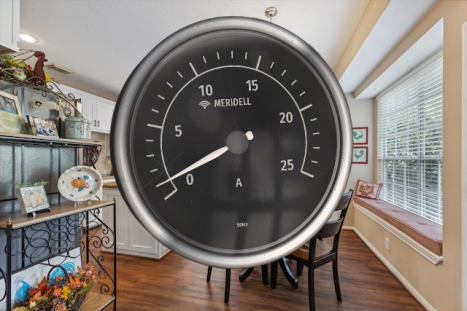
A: 1 A
